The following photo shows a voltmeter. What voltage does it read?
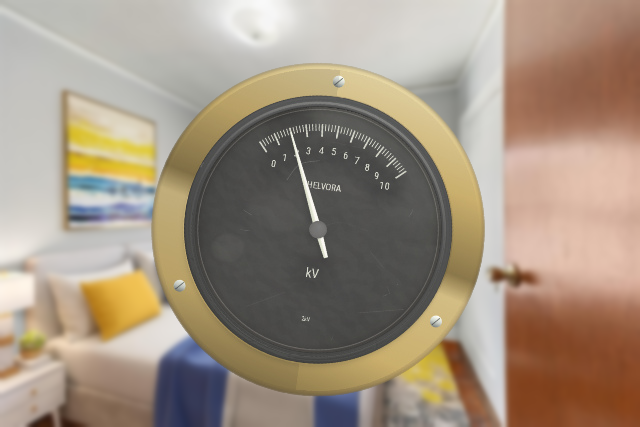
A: 2 kV
